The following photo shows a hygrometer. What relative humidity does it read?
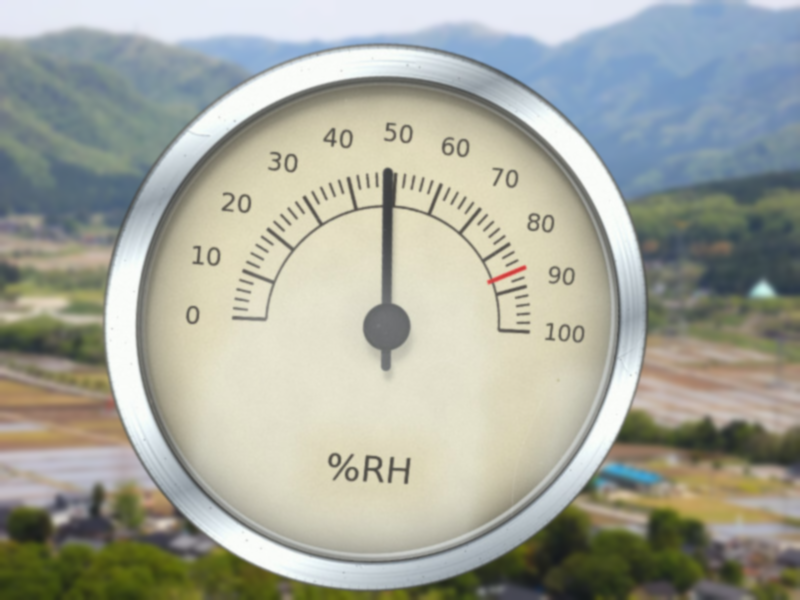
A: 48 %
